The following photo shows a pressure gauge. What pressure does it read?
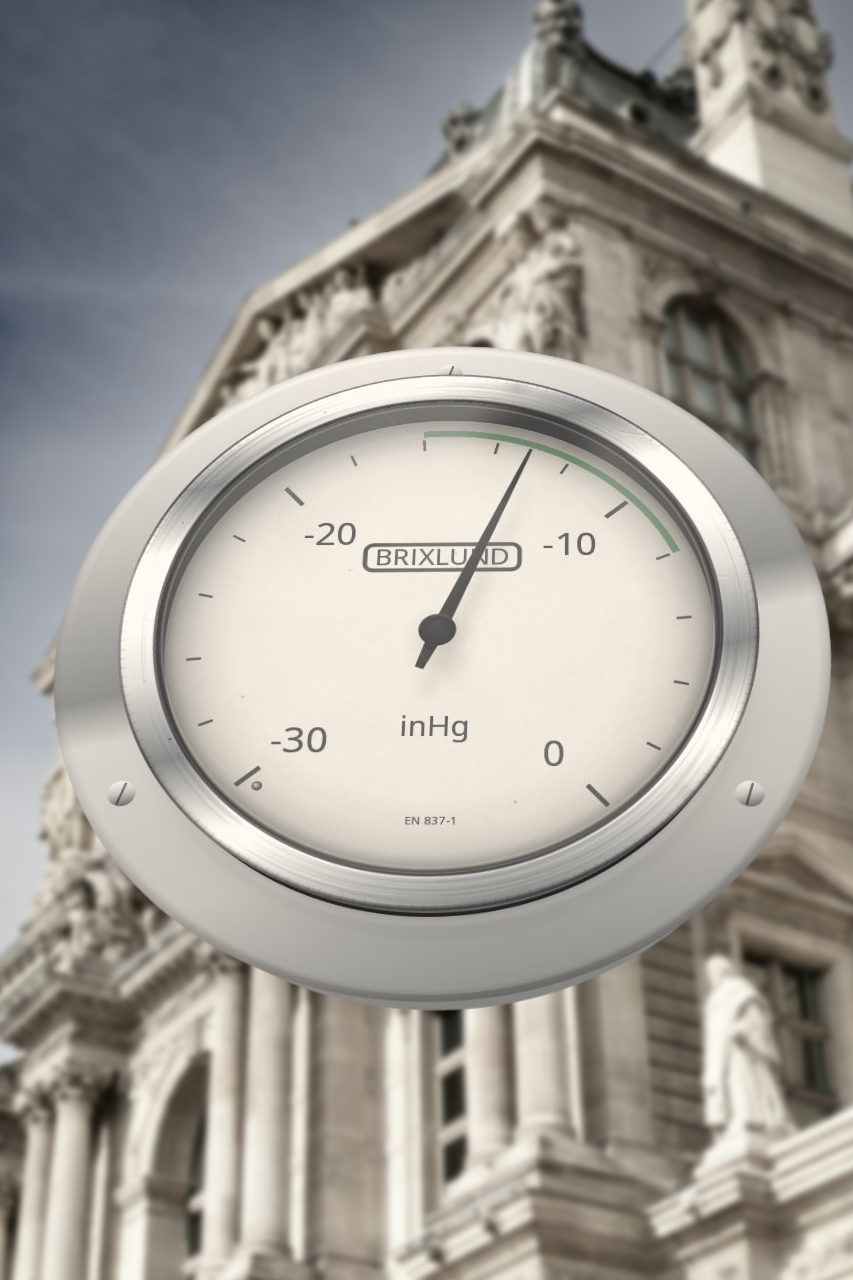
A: -13 inHg
